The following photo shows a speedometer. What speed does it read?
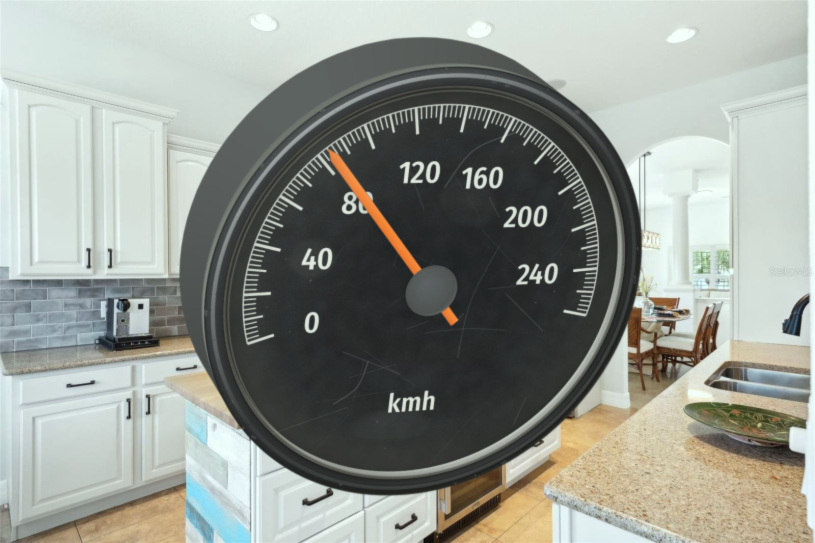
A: 84 km/h
